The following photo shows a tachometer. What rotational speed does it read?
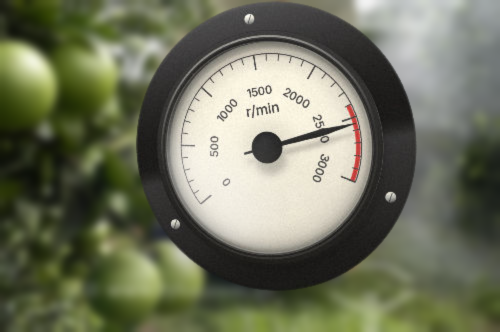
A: 2550 rpm
